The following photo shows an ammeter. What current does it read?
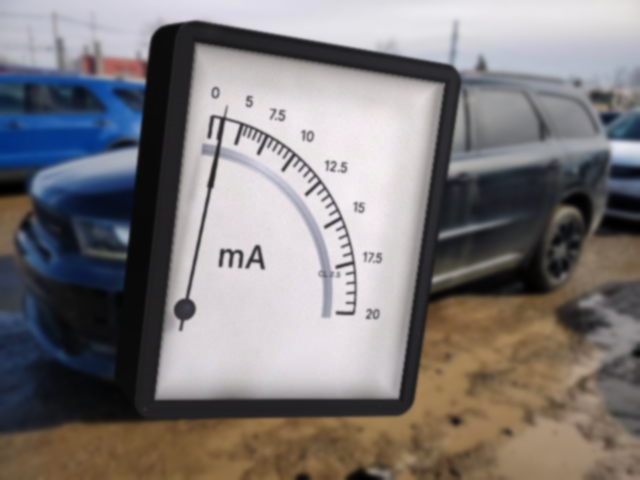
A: 2.5 mA
